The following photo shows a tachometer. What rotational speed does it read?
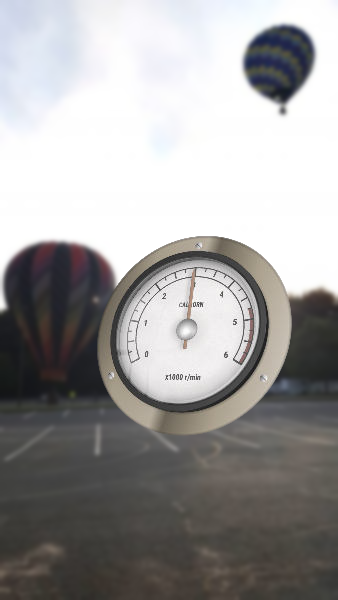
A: 3000 rpm
